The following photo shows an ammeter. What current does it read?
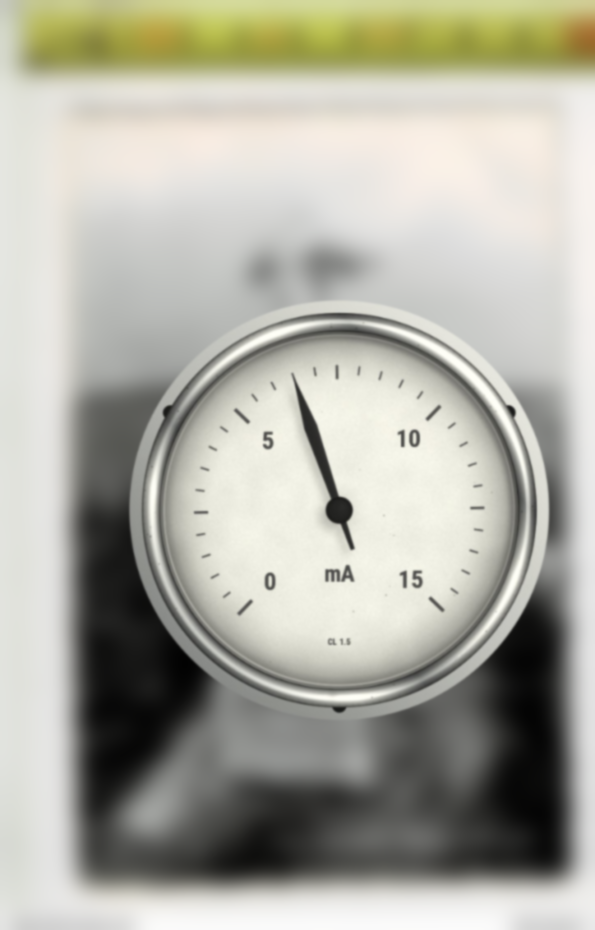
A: 6.5 mA
